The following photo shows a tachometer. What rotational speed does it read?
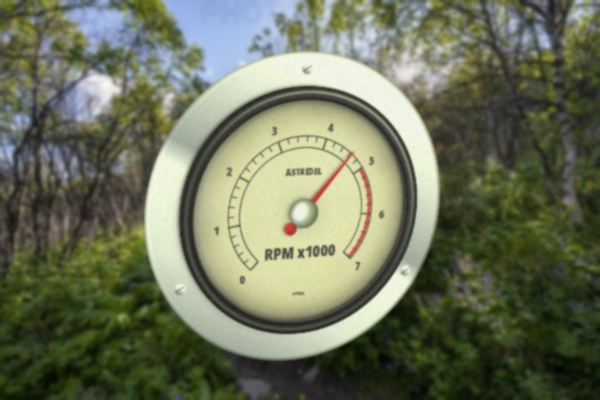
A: 4600 rpm
